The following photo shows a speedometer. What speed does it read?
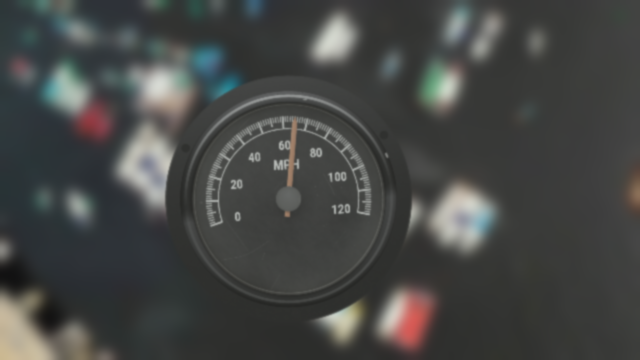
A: 65 mph
